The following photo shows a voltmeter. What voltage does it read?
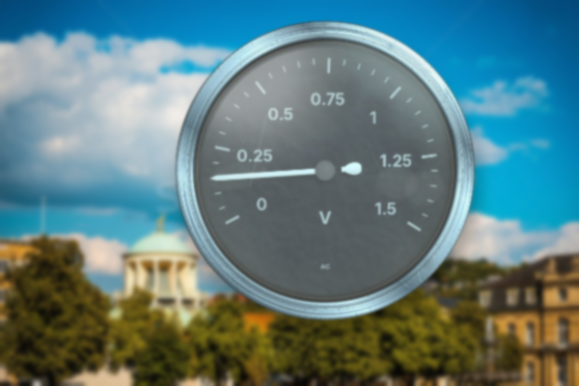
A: 0.15 V
